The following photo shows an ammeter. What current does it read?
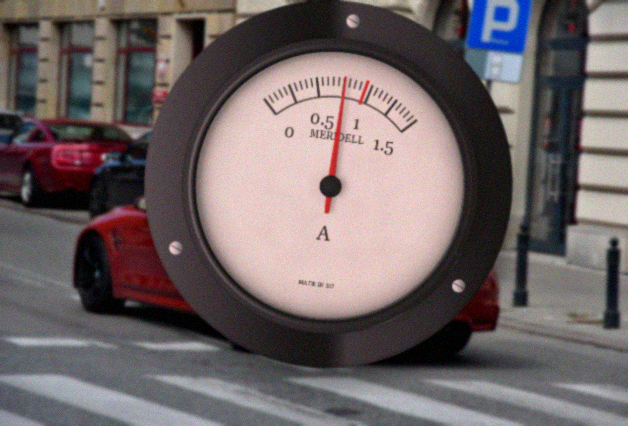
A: 0.75 A
